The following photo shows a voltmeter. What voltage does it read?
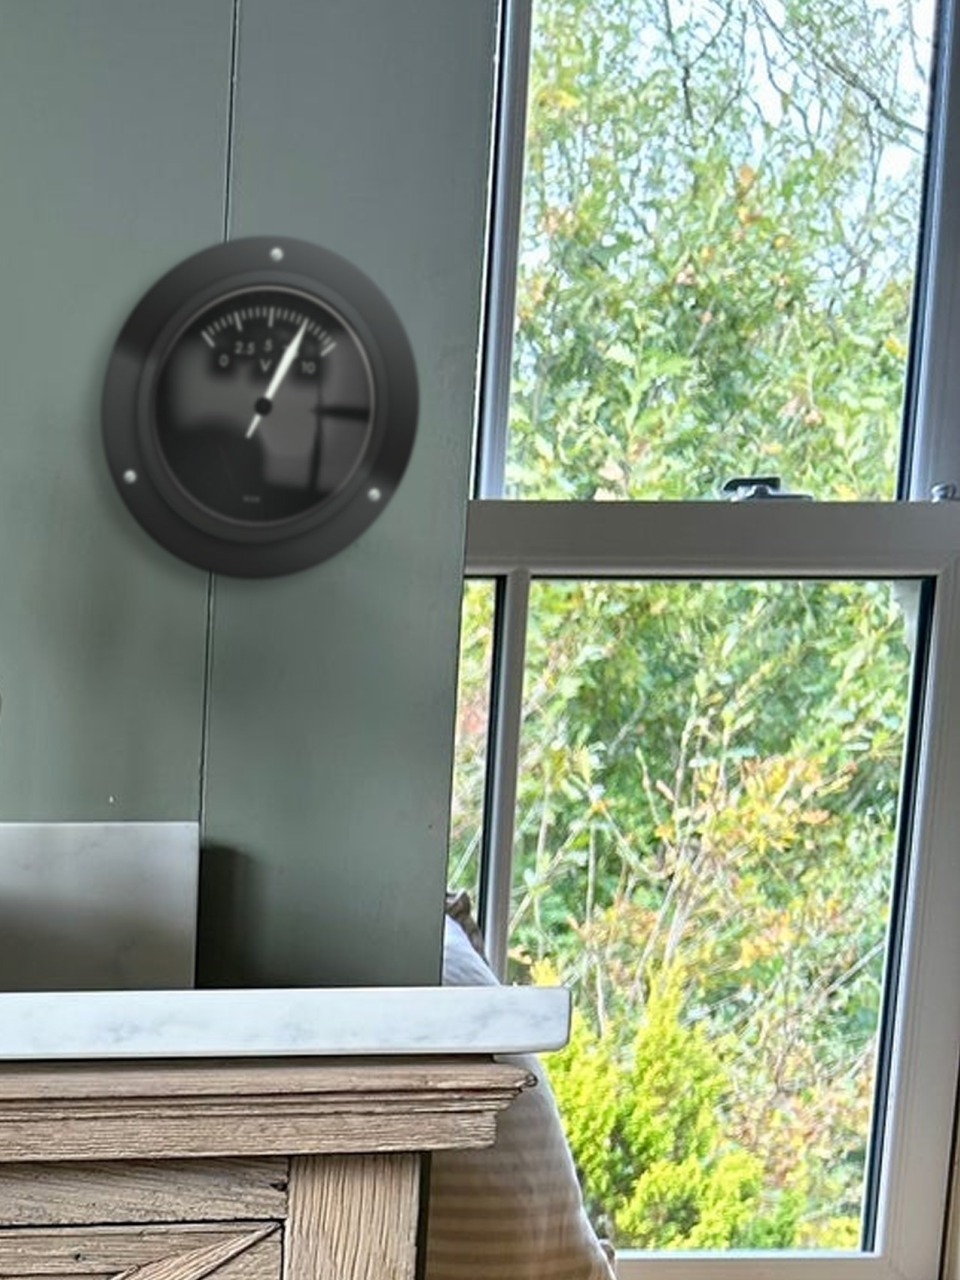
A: 7.5 V
